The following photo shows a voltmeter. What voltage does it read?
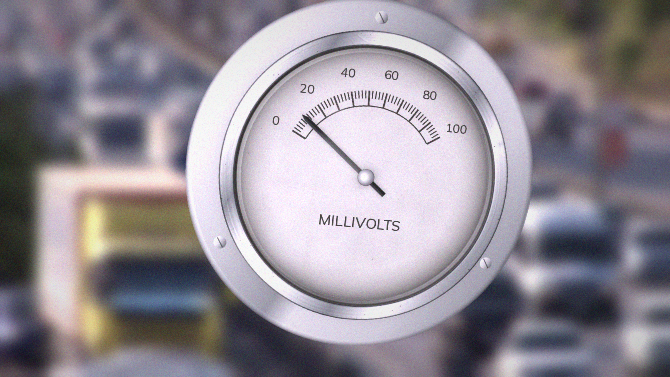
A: 10 mV
